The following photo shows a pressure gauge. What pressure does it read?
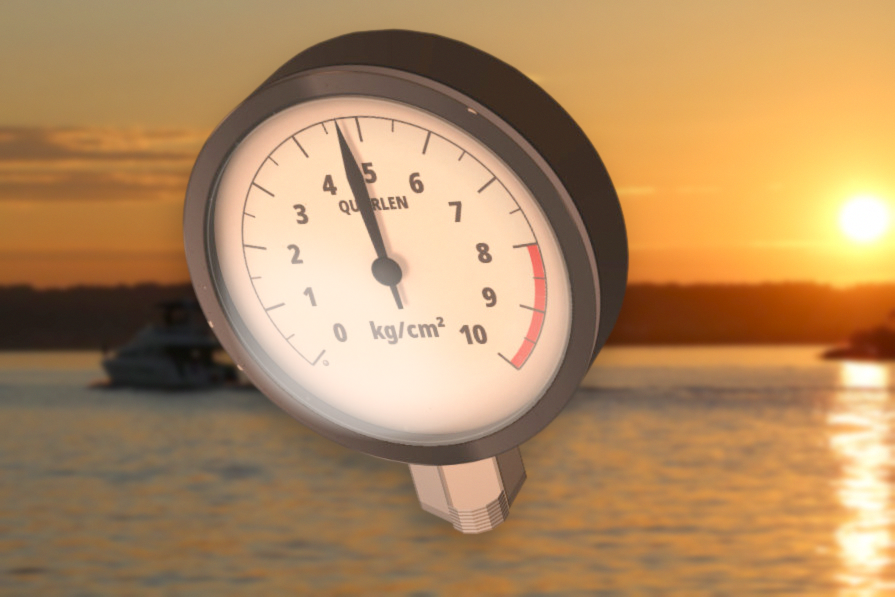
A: 4.75 kg/cm²
